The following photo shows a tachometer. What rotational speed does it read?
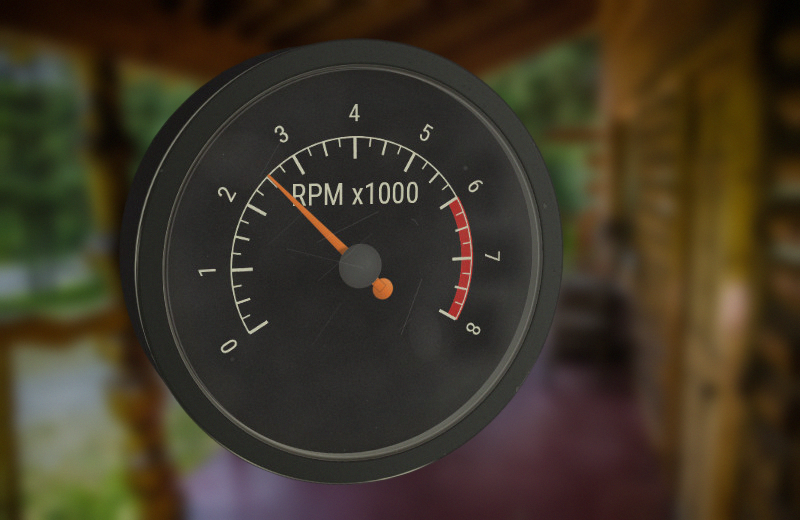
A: 2500 rpm
